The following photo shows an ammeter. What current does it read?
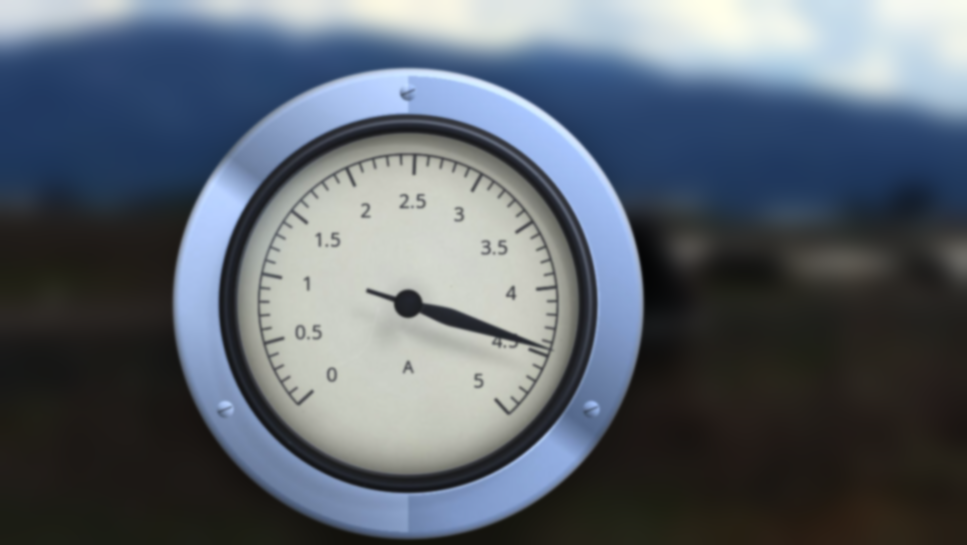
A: 4.45 A
